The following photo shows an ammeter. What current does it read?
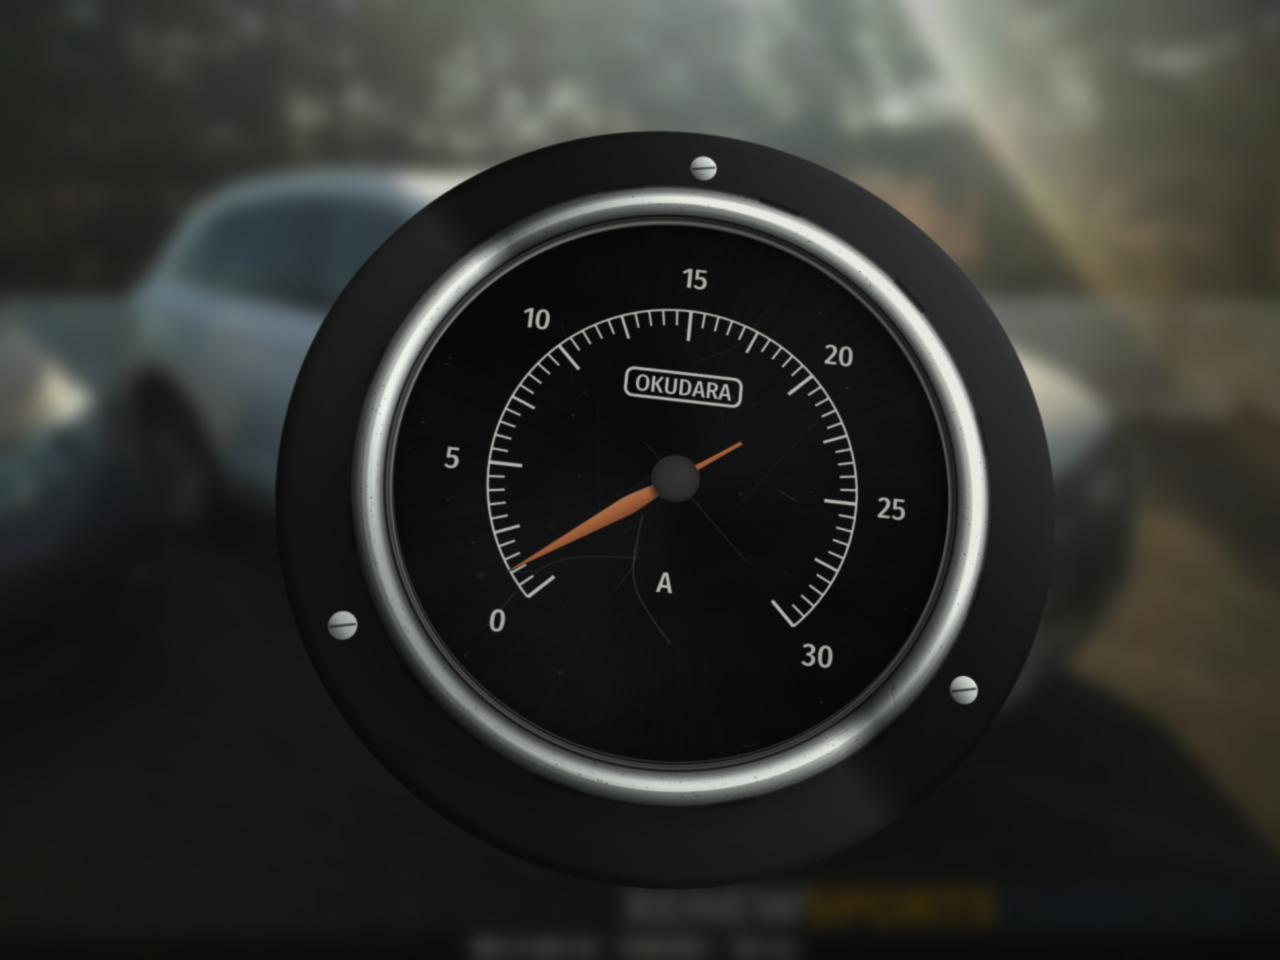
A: 1 A
